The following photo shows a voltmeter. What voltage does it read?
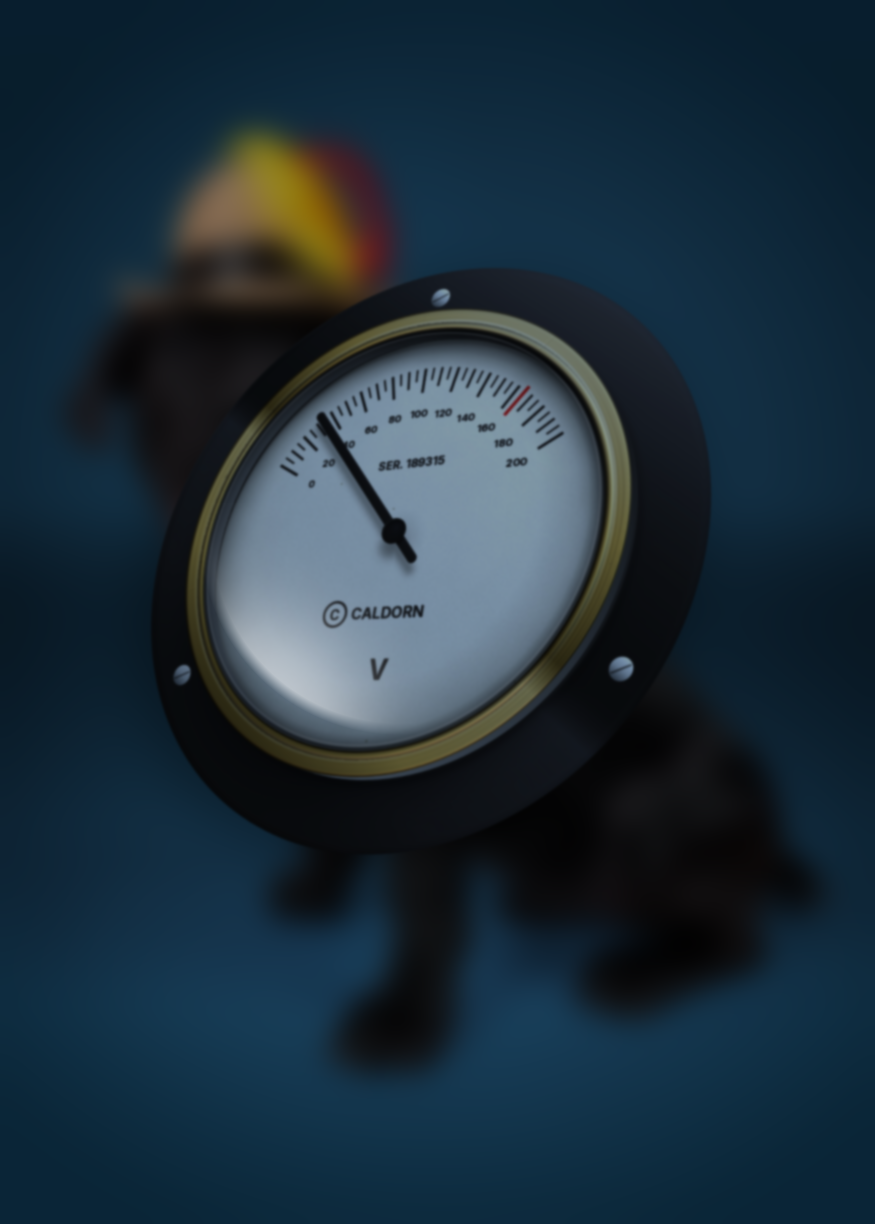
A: 35 V
